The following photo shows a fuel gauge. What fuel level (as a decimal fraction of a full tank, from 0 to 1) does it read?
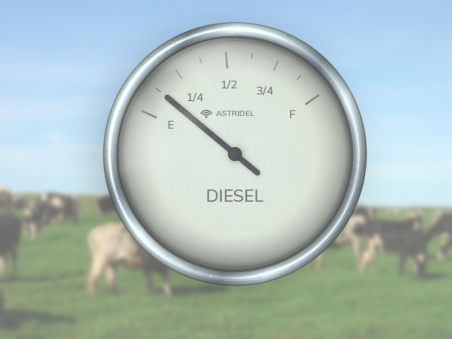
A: 0.125
